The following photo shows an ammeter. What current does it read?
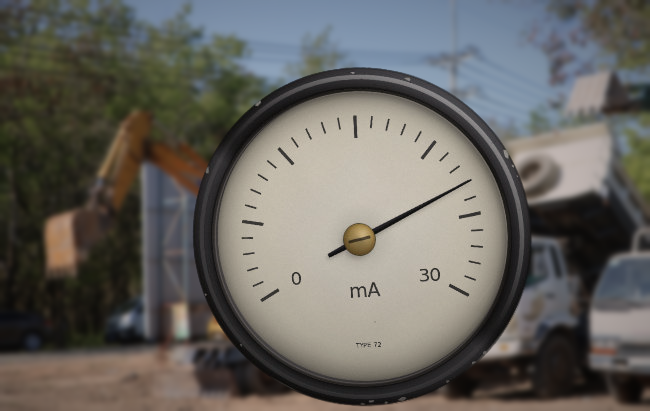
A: 23 mA
